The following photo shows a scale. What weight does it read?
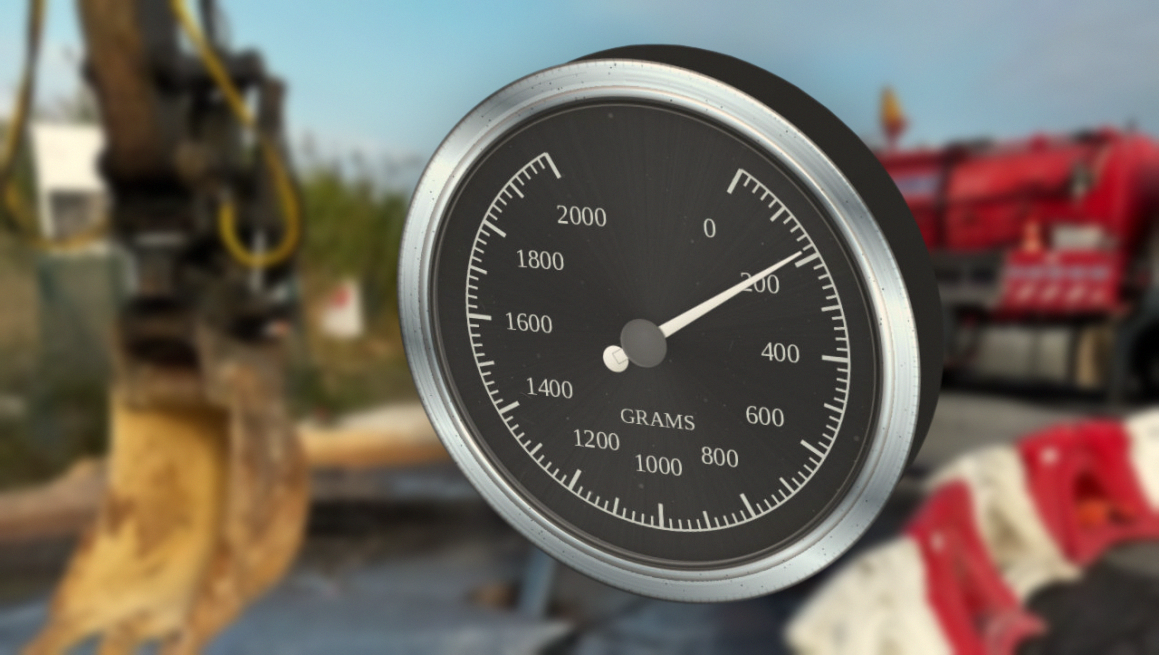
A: 180 g
